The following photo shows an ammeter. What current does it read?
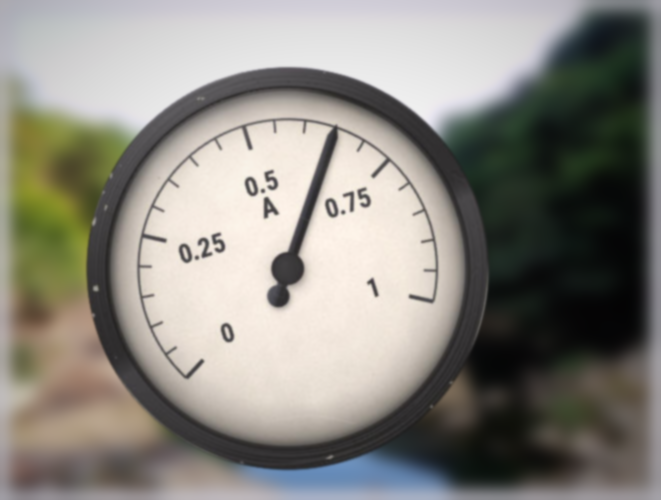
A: 0.65 A
